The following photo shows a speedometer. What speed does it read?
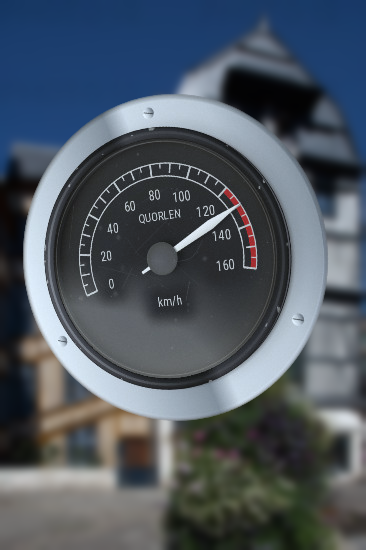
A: 130 km/h
